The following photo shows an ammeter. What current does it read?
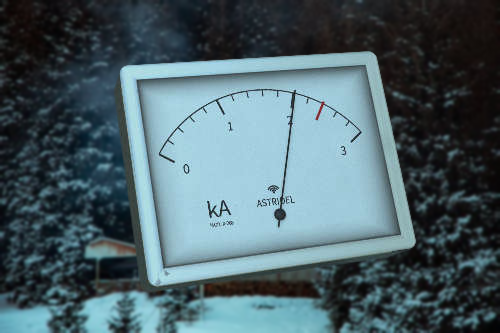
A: 2 kA
